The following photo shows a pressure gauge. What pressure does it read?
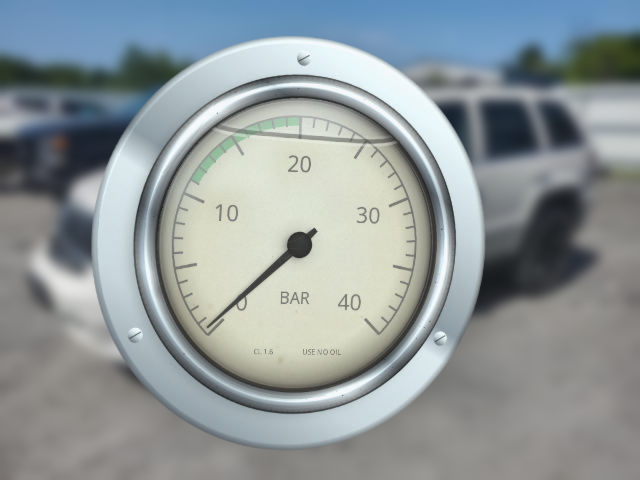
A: 0.5 bar
